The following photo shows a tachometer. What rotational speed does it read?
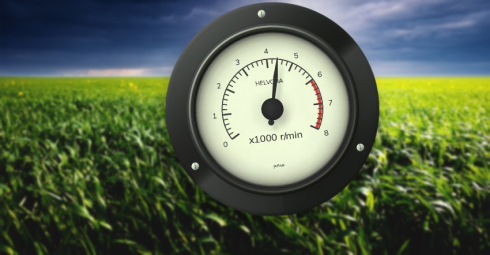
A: 4400 rpm
